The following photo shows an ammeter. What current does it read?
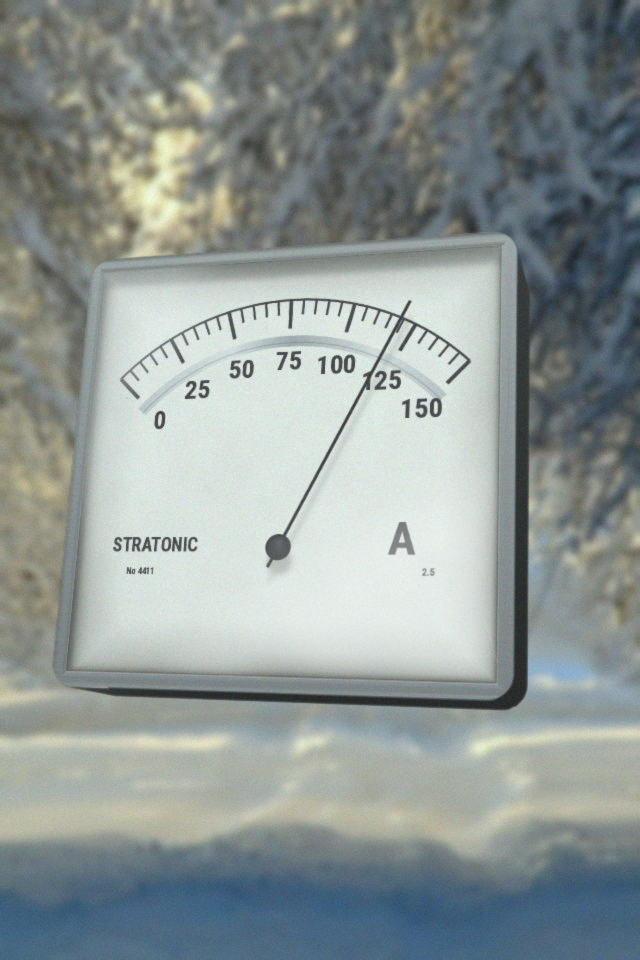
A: 120 A
